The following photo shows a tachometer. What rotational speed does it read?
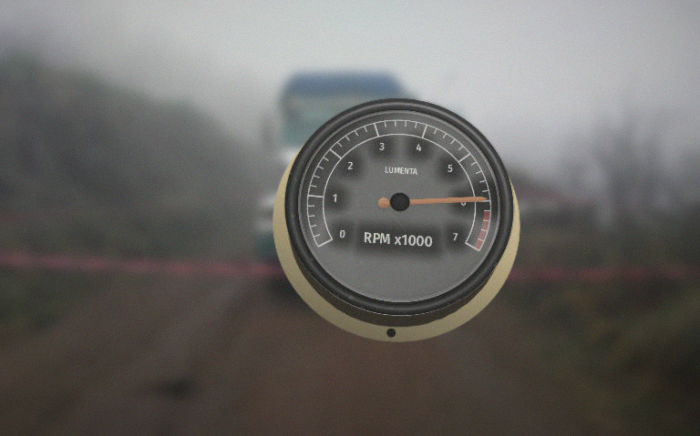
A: 6000 rpm
